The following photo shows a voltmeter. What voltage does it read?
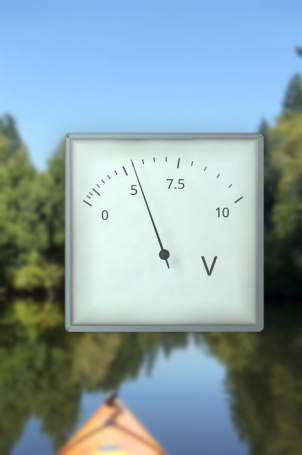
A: 5.5 V
